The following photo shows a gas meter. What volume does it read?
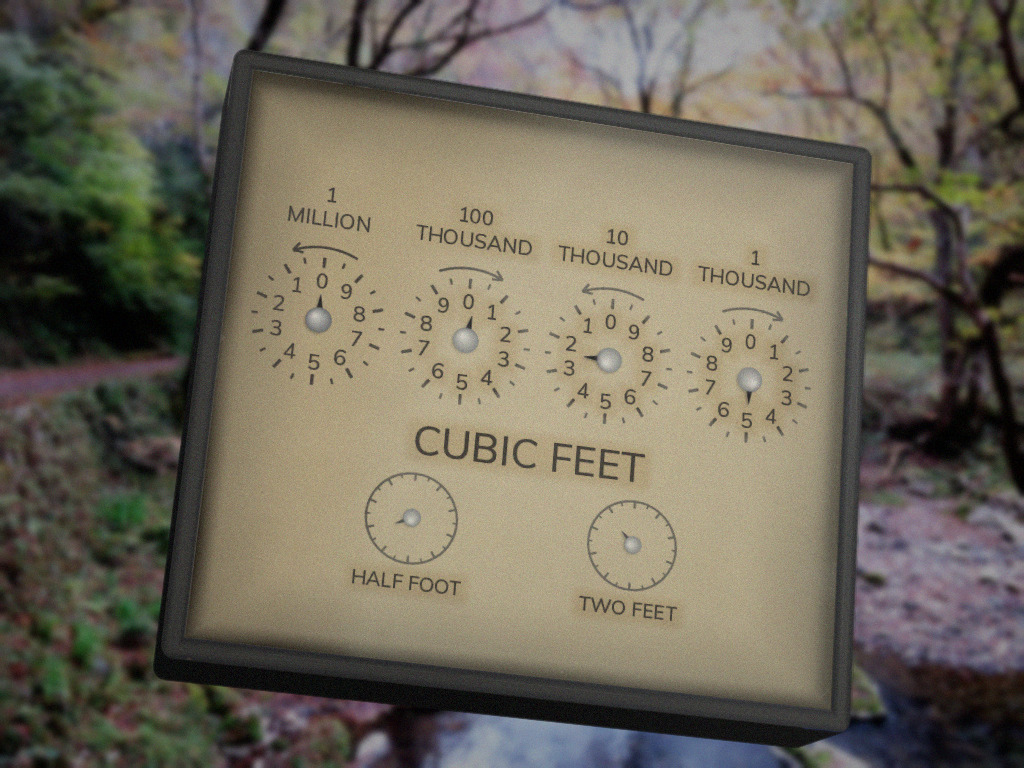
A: 2500 ft³
